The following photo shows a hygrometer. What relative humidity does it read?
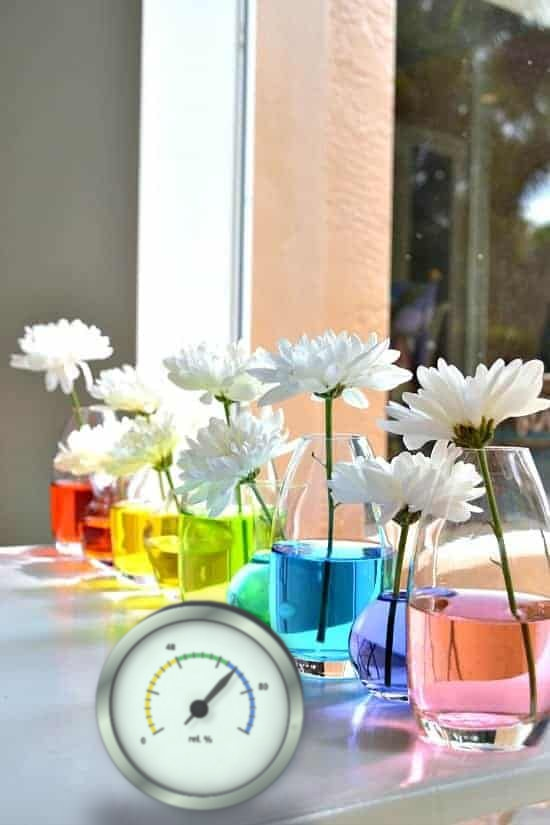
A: 68 %
